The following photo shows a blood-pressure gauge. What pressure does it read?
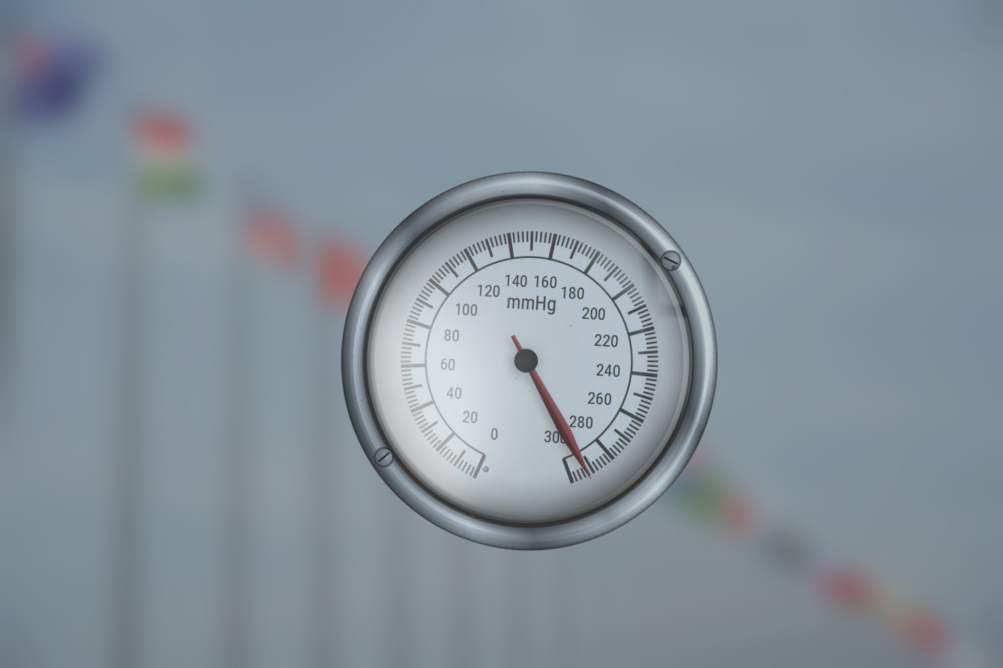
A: 292 mmHg
